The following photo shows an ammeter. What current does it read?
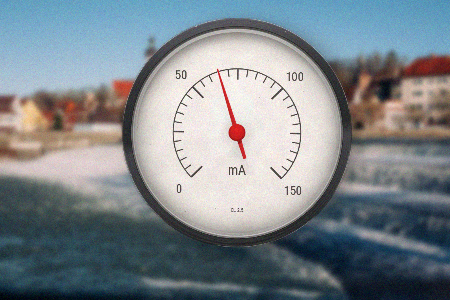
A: 65 mA
